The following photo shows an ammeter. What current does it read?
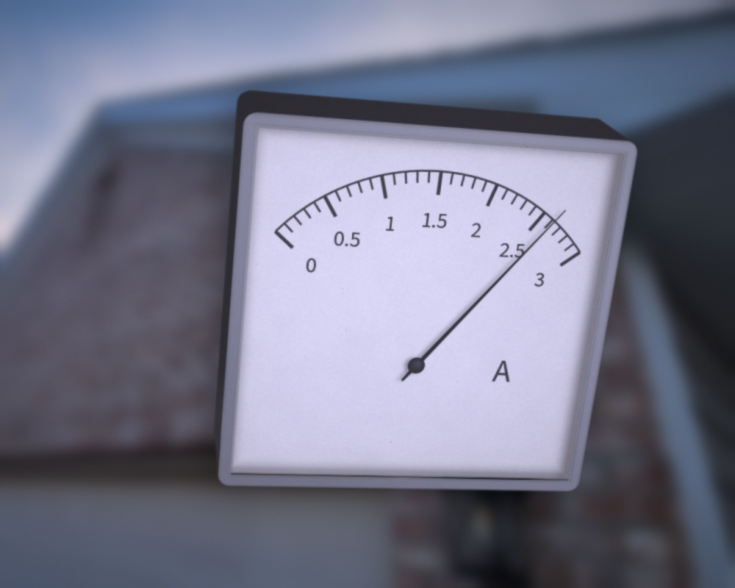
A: 2.6 A
